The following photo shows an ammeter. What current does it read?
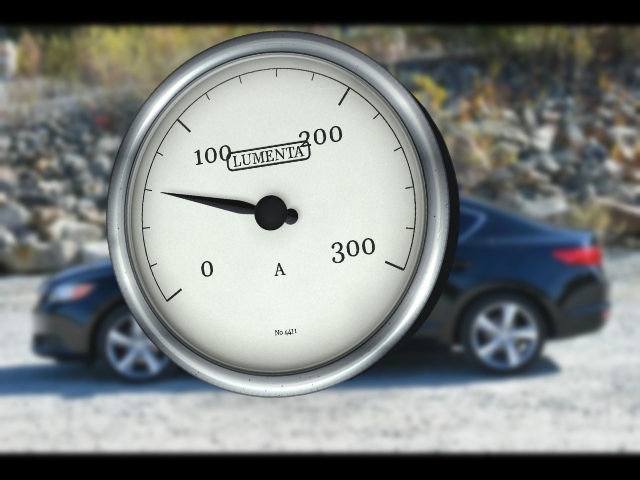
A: 60 A
